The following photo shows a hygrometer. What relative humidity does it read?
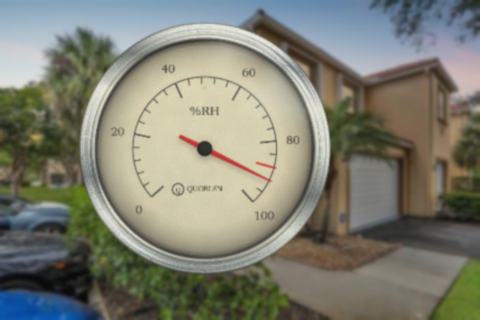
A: 92 %
